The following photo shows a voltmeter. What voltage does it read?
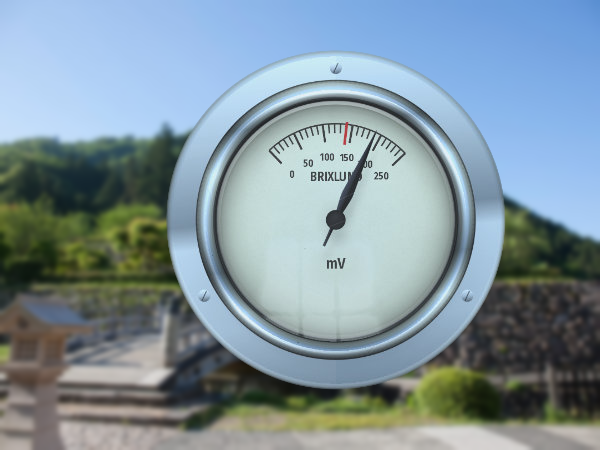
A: 190 mV
